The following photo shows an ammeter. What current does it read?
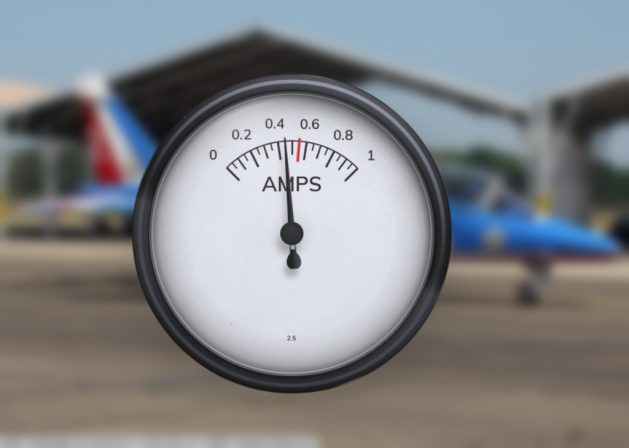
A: 0.45 A
